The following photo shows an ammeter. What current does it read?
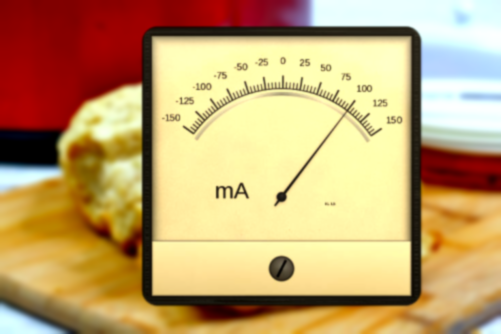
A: 100 mA
